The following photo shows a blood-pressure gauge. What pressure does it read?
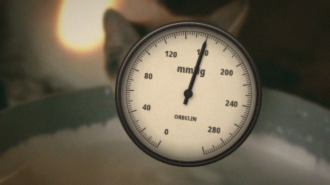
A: 160 mmHg
